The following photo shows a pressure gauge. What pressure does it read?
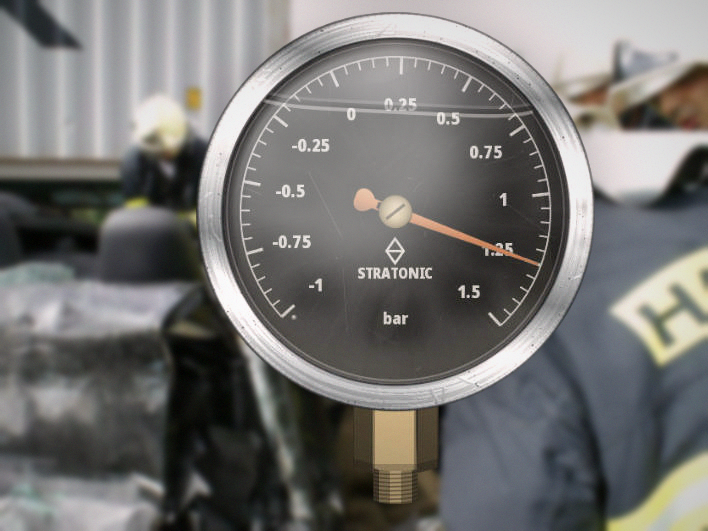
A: 1.25 bar
